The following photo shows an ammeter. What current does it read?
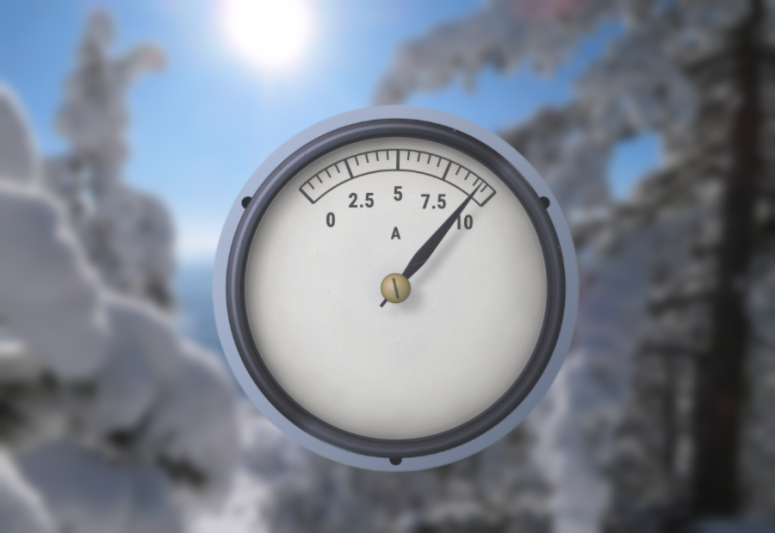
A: 9.25 A
